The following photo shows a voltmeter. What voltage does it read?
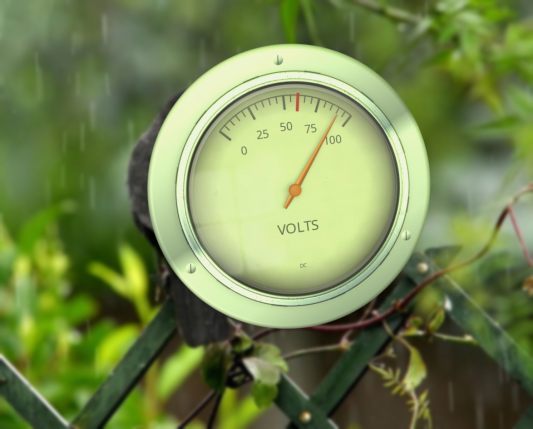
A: 90 V
